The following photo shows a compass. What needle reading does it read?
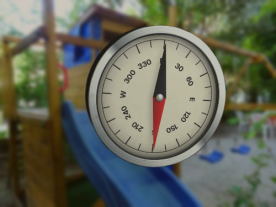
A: 180 °
